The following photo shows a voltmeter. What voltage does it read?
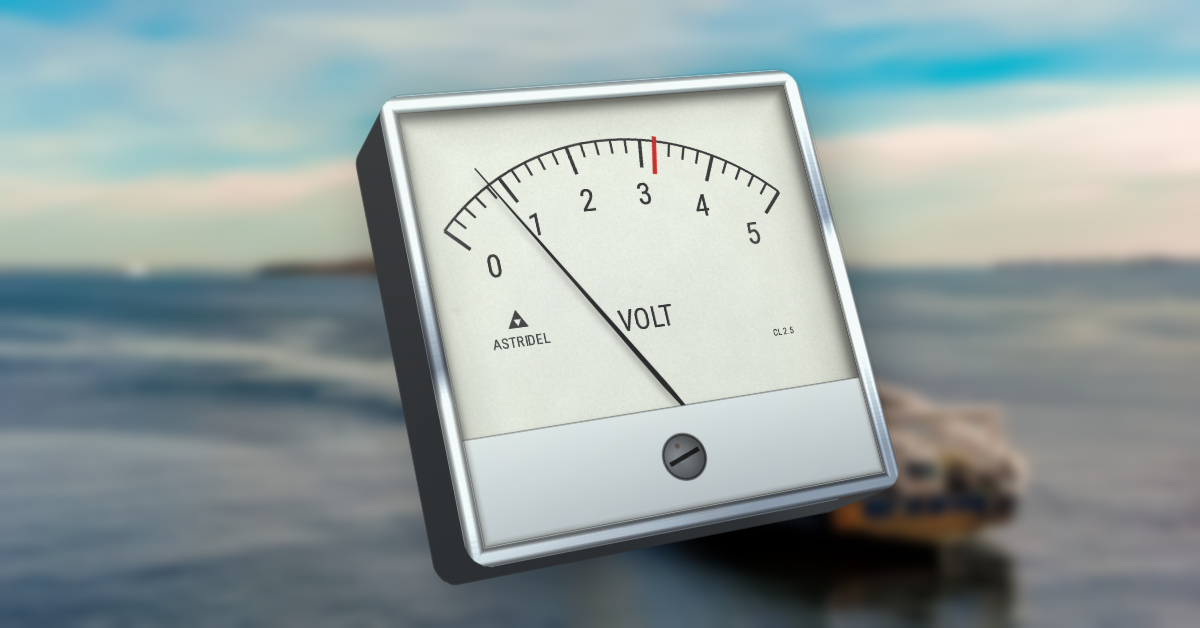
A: 0.8 V
